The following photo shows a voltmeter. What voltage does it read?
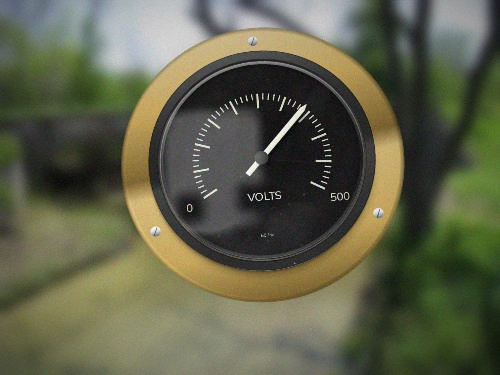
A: 340 V
